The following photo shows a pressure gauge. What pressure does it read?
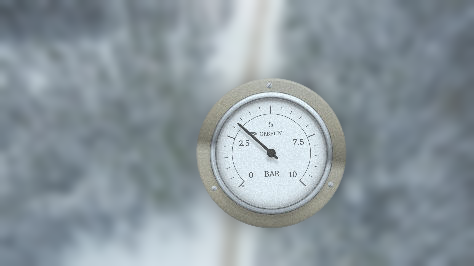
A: 3.25 bar
